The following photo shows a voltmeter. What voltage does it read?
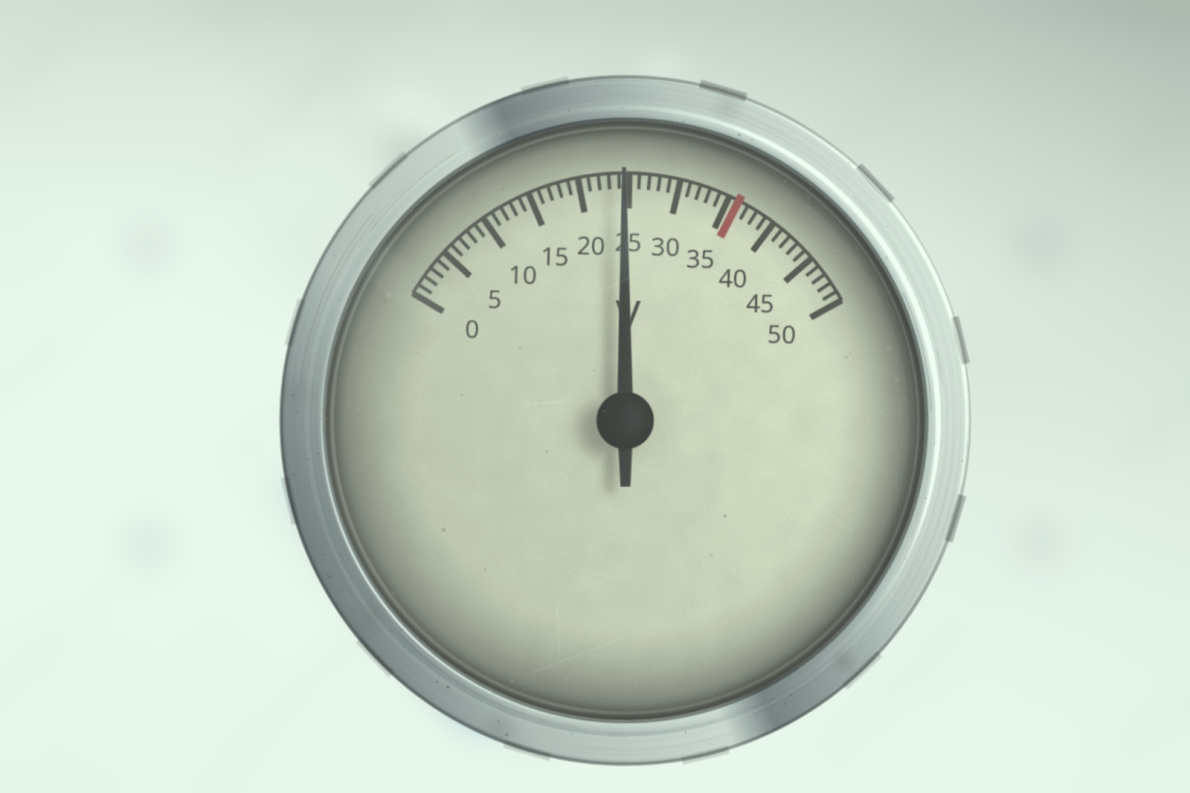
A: 24.5 V
